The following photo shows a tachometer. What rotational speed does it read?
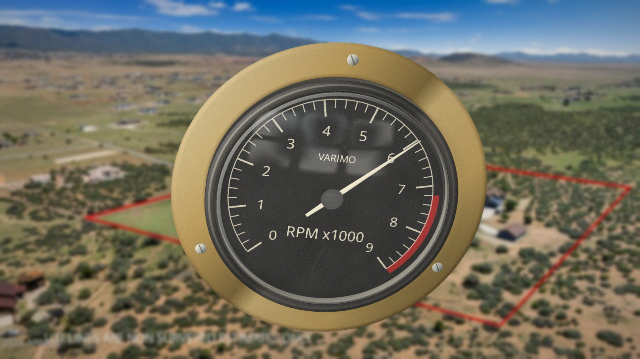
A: 6000 rpm
